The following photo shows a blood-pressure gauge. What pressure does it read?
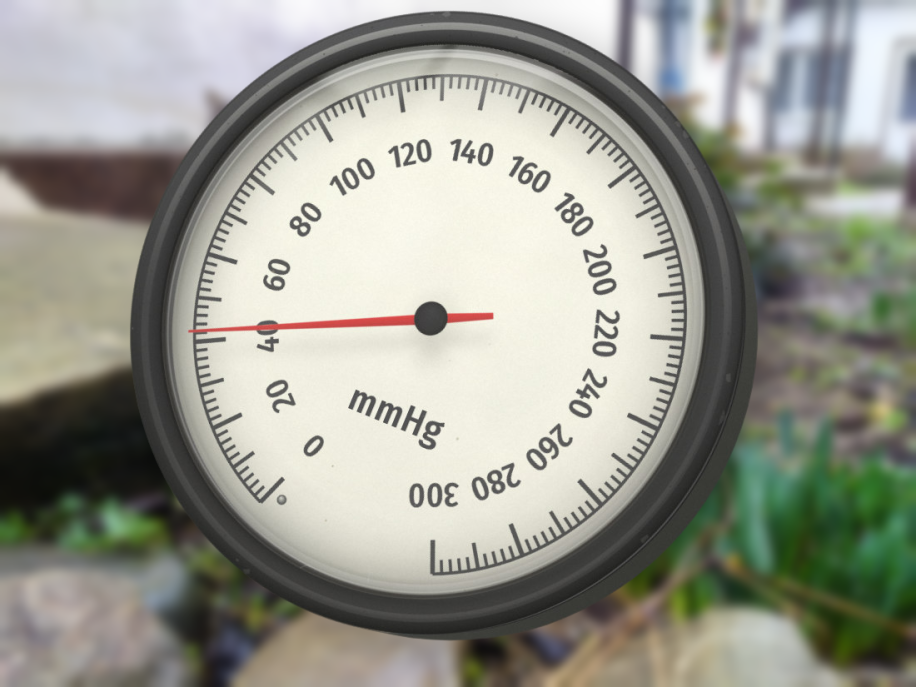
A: 42 mmHg
